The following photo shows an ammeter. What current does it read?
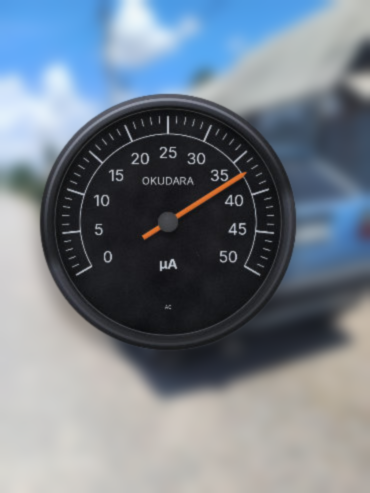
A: 37 µA
